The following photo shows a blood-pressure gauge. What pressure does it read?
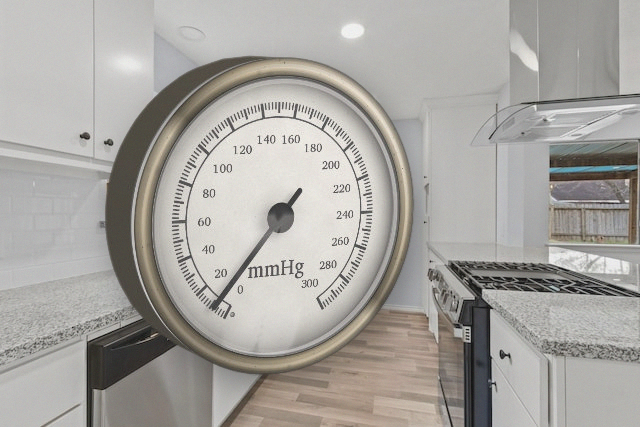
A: 10 mmHg
